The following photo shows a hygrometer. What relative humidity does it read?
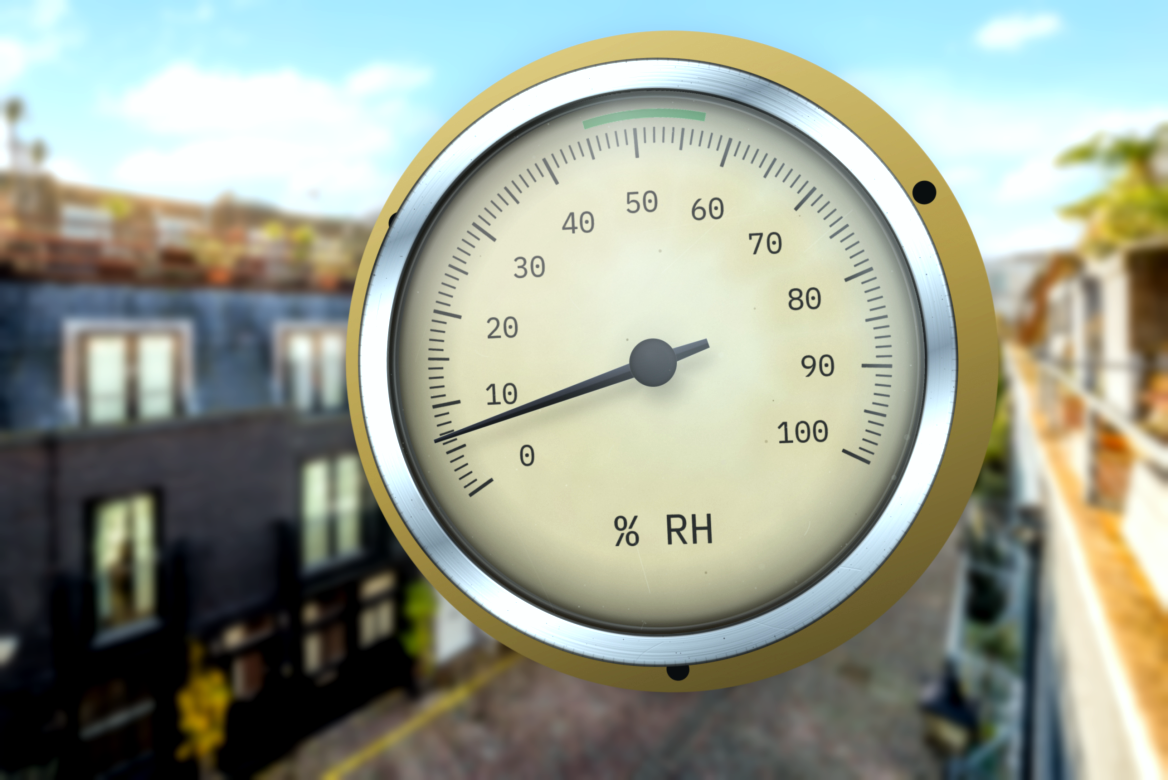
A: 6.5 %
